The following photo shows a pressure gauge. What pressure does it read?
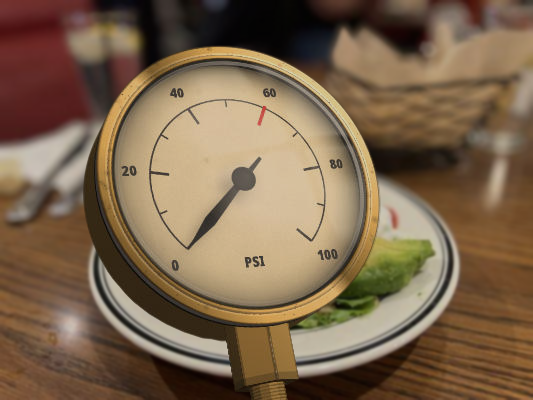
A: 0 psi
